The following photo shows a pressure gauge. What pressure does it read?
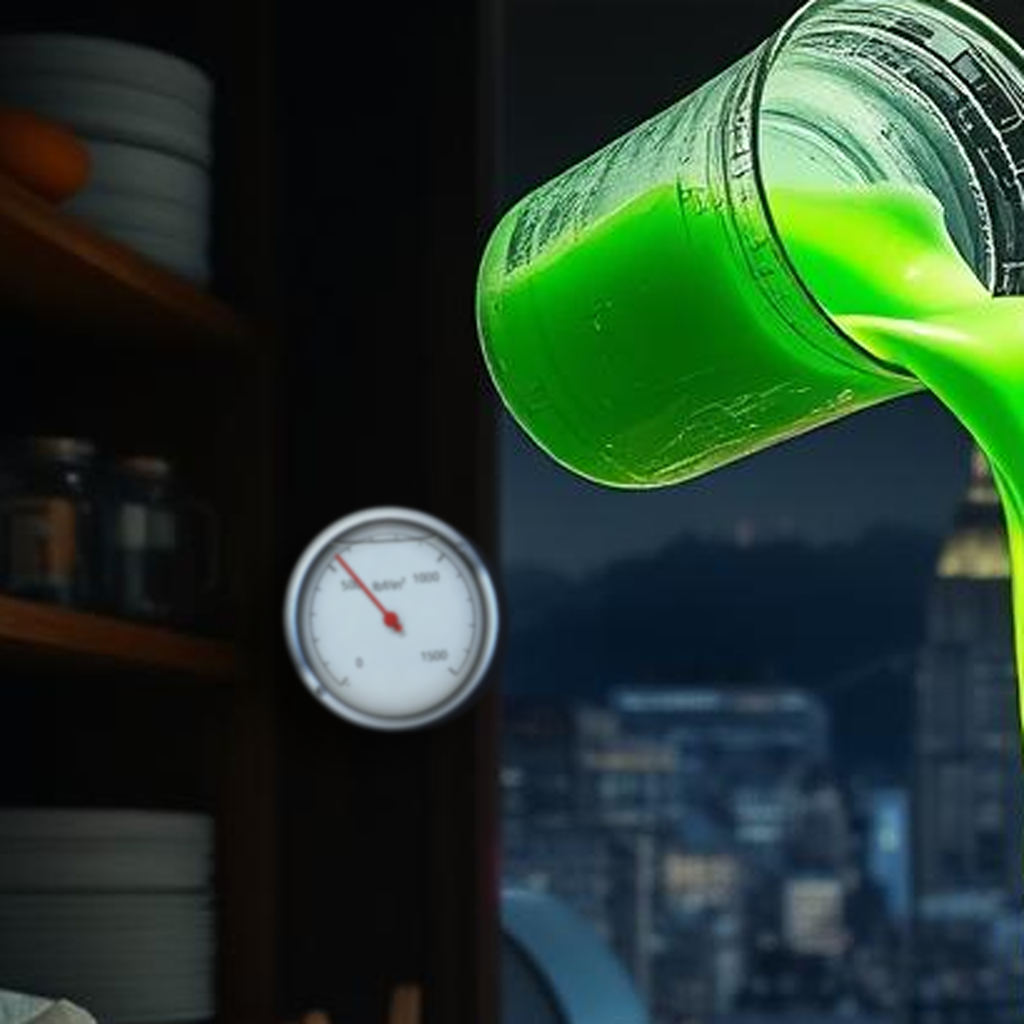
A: 550 psi
